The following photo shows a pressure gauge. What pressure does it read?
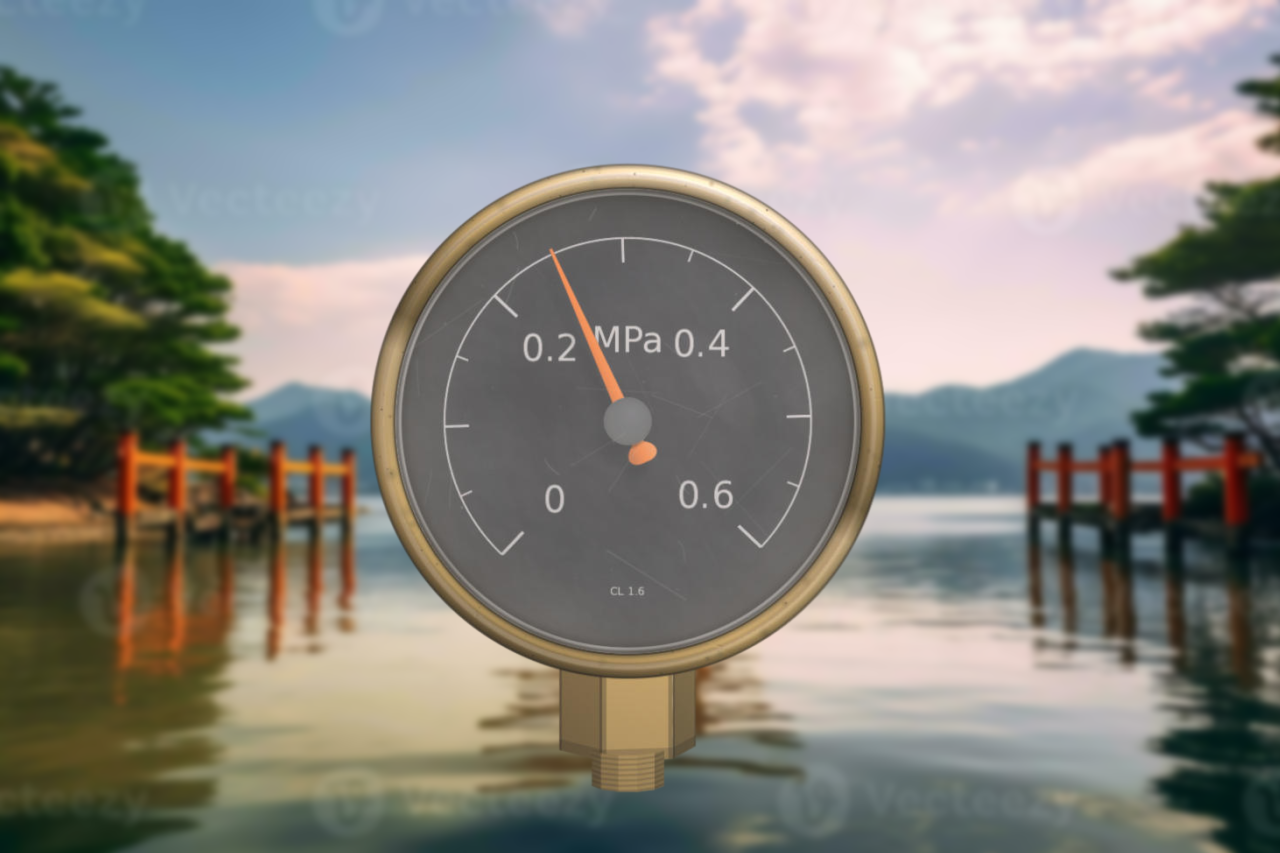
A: 0.25 MPa
